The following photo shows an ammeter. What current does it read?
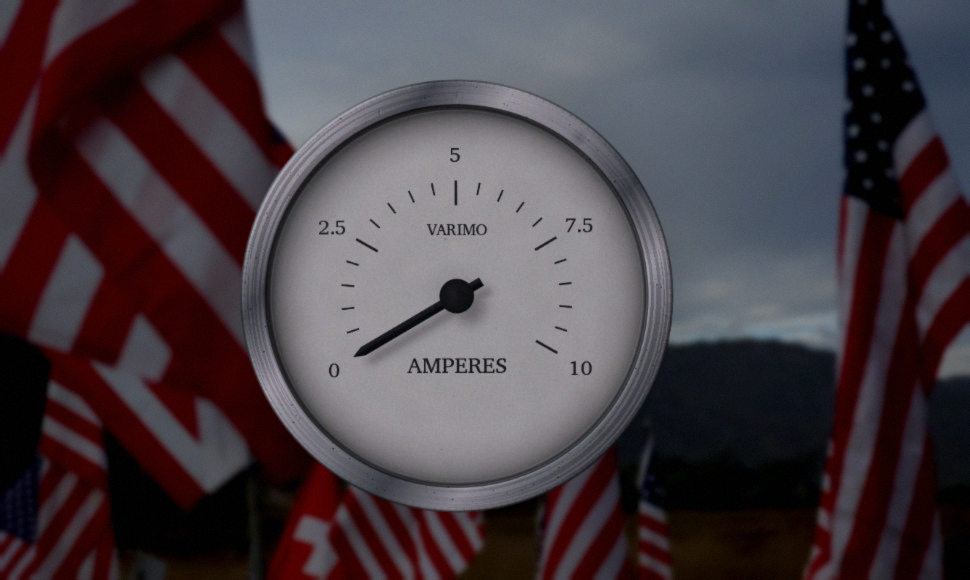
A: 0 A
